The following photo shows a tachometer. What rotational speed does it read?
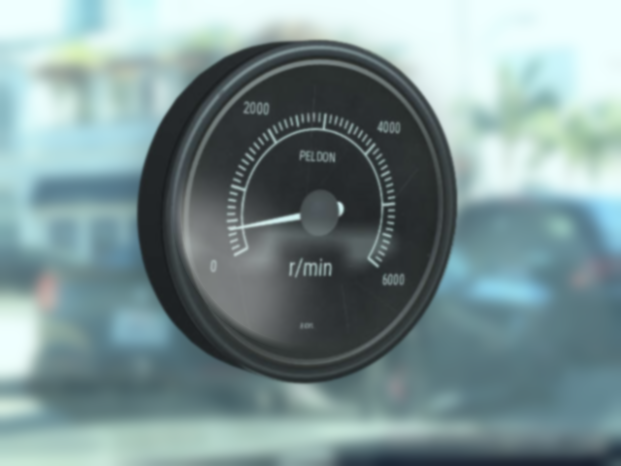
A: 400 rpm
